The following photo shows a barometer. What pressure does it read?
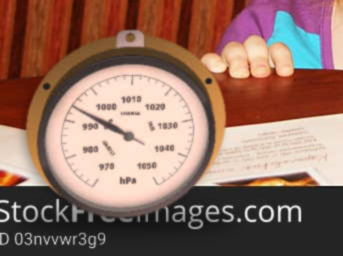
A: 994 hPa
